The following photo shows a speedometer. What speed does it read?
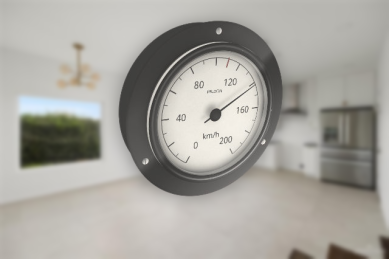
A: 140 km/h
